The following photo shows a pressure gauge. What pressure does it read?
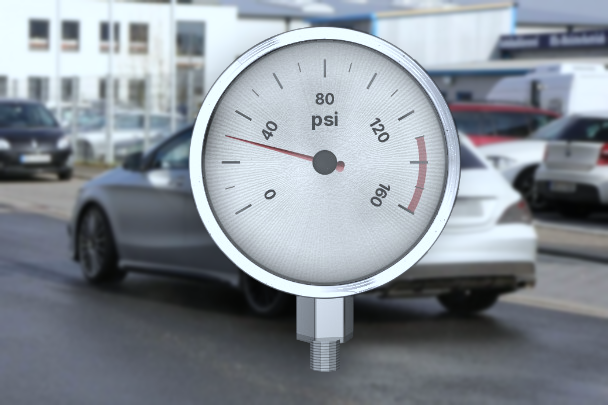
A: 30 psi
